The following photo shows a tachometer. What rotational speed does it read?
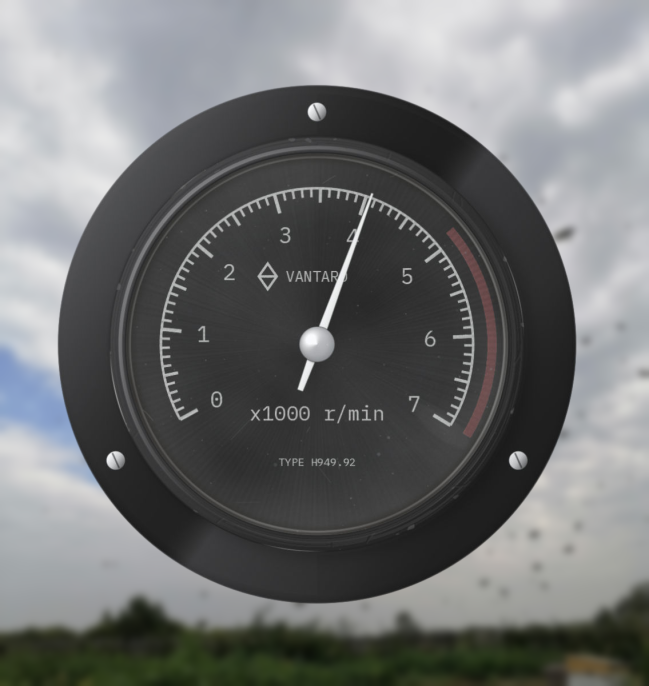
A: 4050 rpm
